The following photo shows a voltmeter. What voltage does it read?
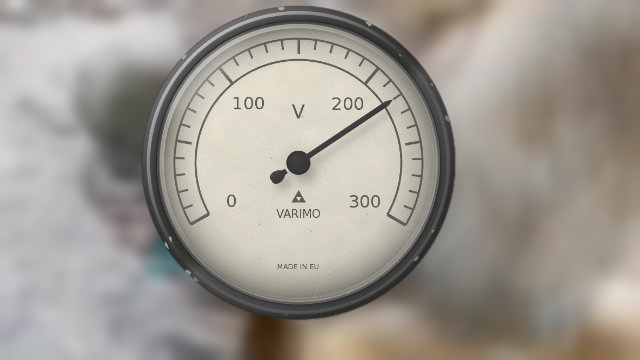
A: 220 V
